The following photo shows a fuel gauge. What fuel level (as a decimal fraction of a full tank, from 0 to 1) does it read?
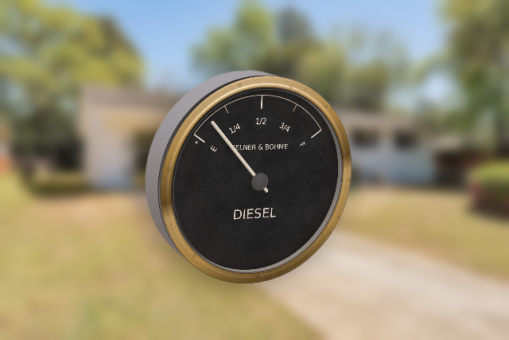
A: 0.125
